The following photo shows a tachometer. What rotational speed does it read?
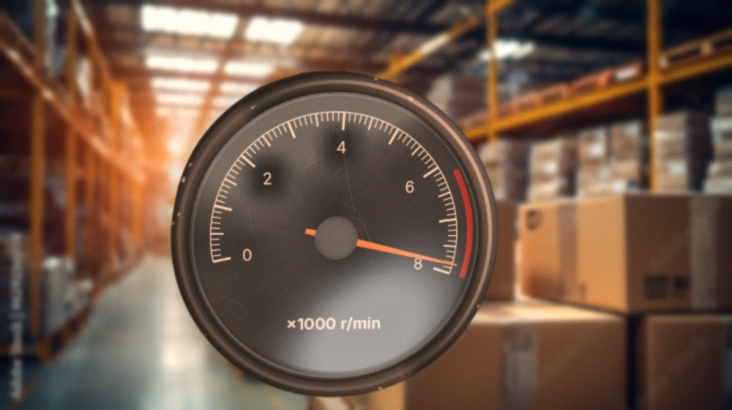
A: 7800 rpm
